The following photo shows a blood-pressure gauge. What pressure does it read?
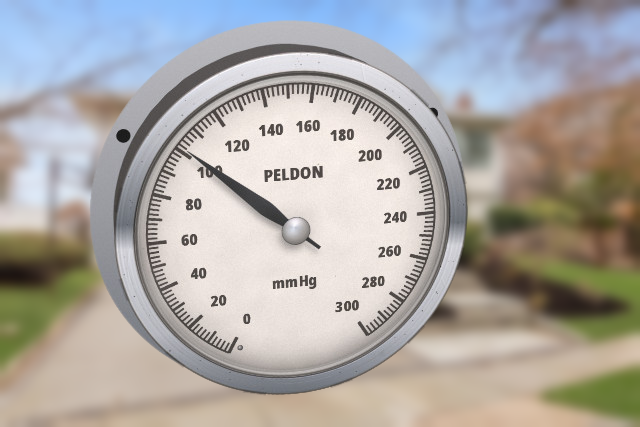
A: 102 mmHg
